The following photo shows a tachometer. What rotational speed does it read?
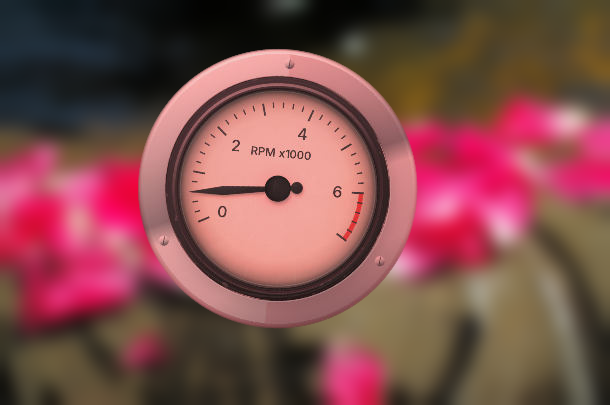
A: 600 rpm
